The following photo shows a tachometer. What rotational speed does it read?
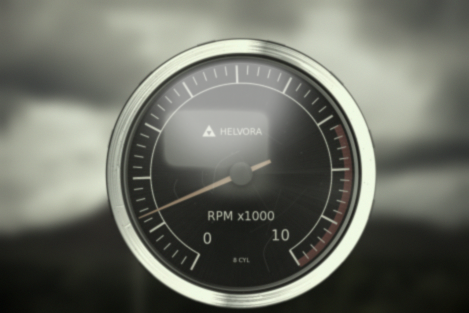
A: 1300 rpm
